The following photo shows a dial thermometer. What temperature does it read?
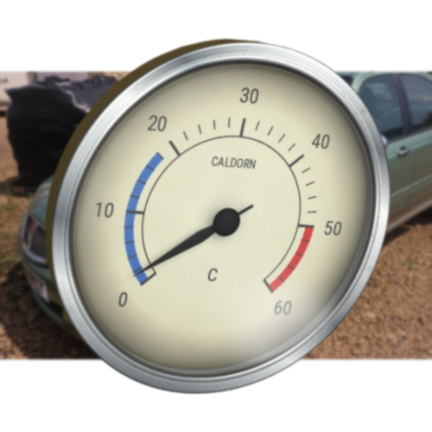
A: 2 °C
